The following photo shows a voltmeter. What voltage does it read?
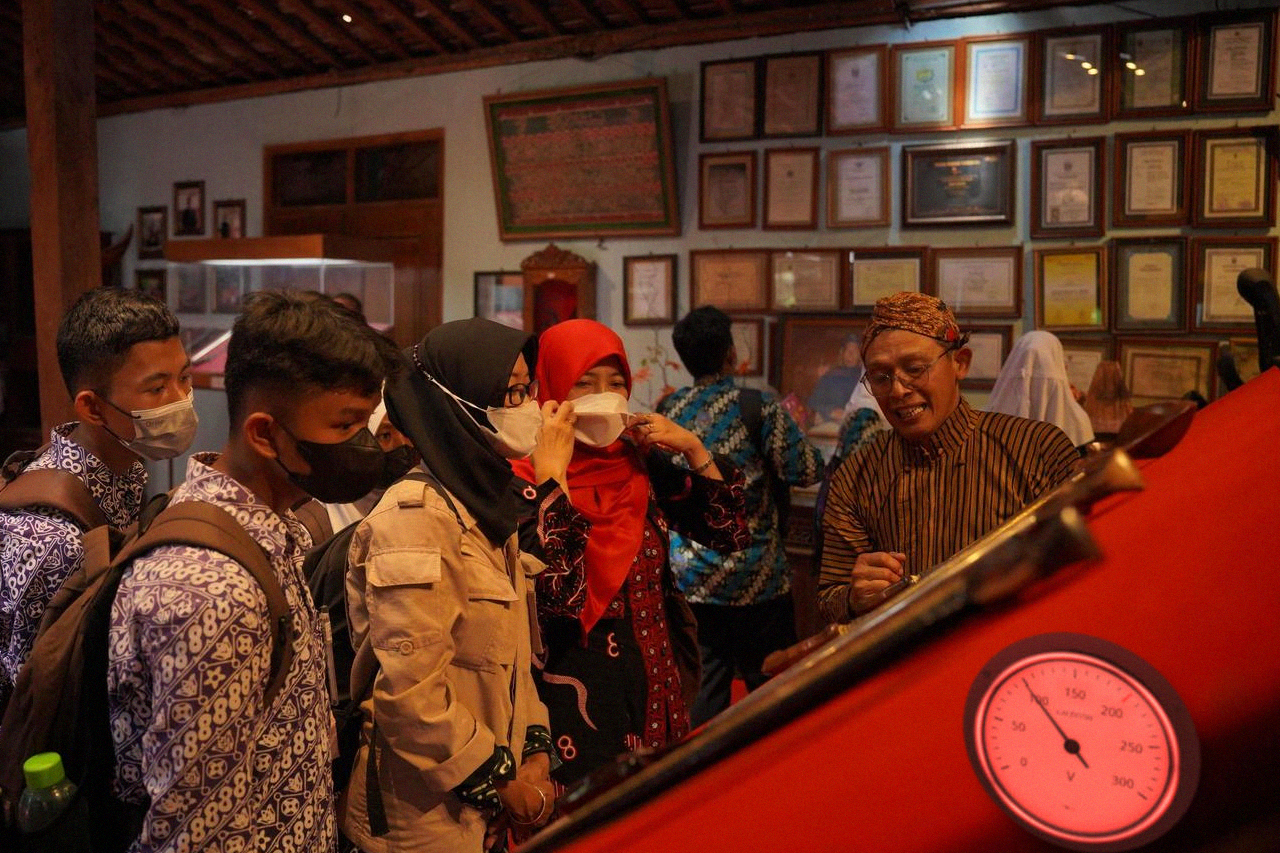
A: 100 V
